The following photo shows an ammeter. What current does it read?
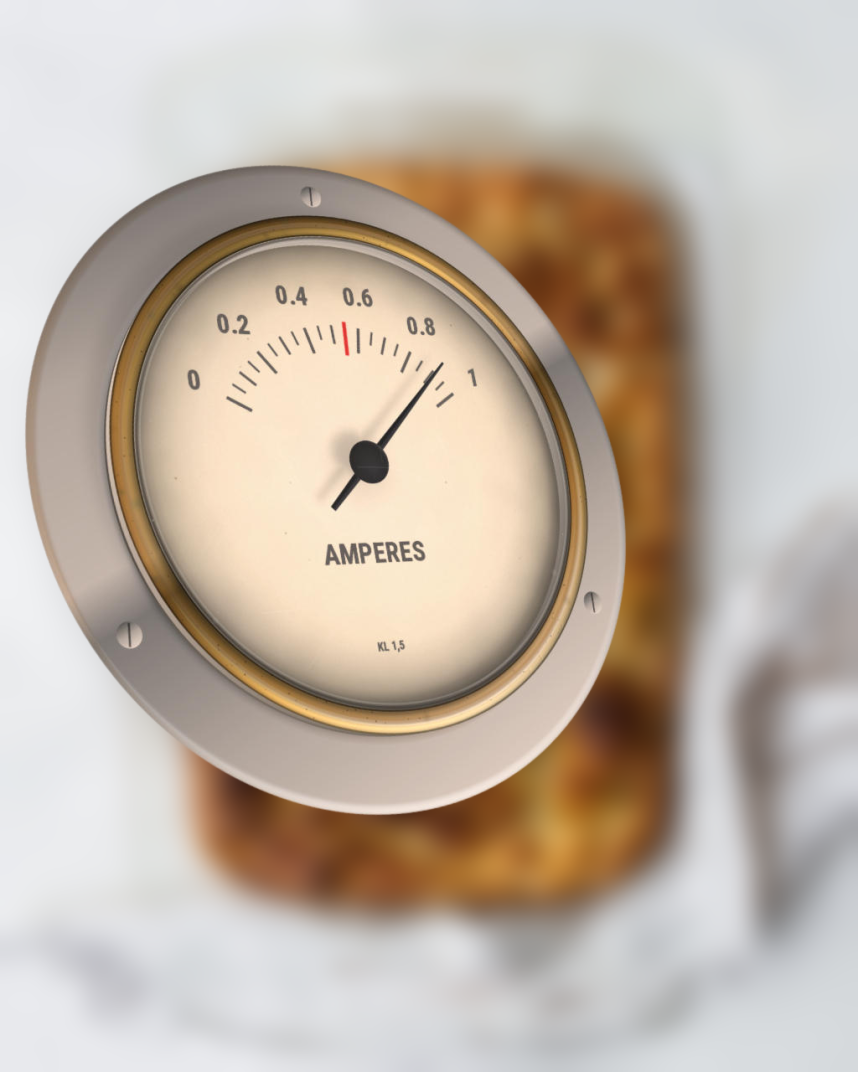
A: 0.9 A
